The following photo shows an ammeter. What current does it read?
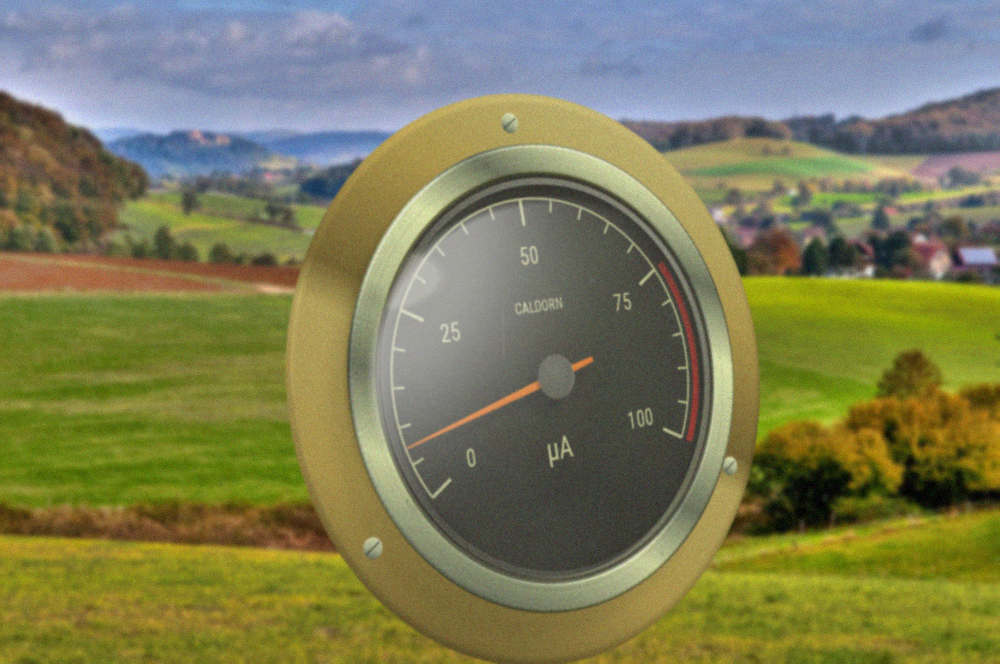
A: 7.5 µA
